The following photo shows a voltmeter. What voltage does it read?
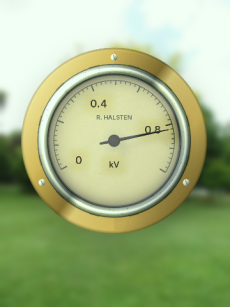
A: 0.82 kV
